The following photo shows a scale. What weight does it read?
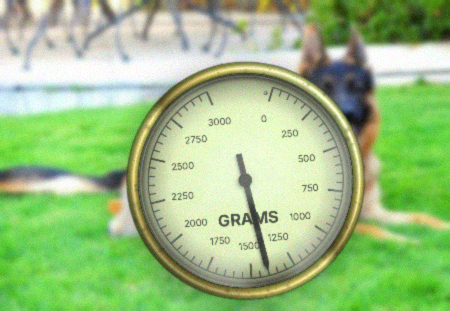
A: 1400 g
